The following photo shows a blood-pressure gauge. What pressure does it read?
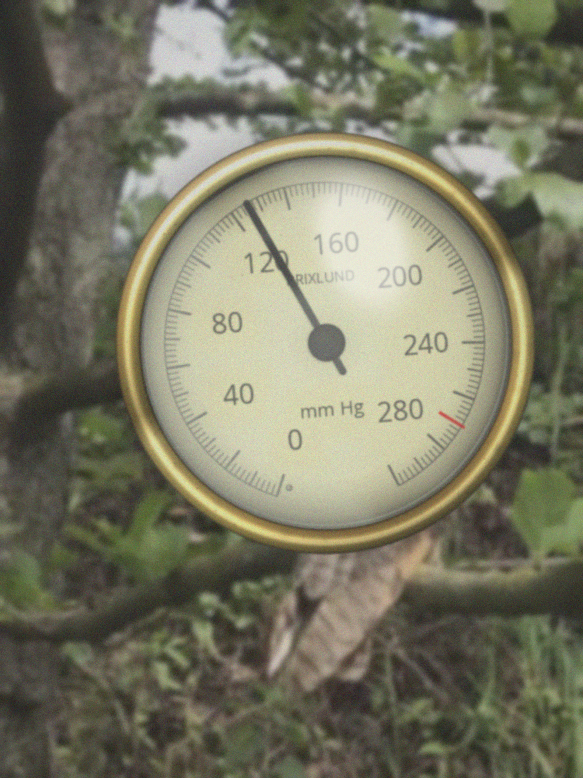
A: 126 mmHg
